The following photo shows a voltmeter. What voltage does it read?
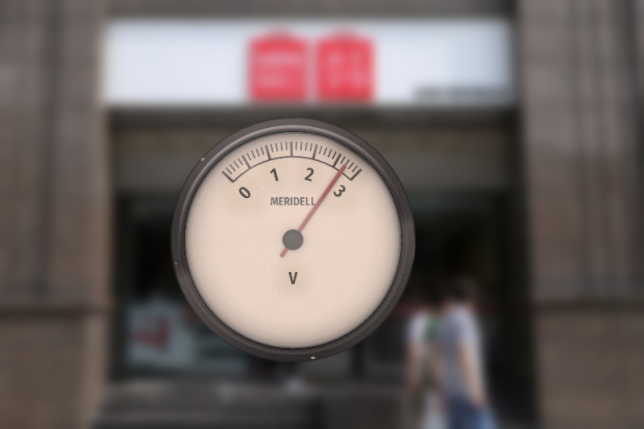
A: 2.7 V
